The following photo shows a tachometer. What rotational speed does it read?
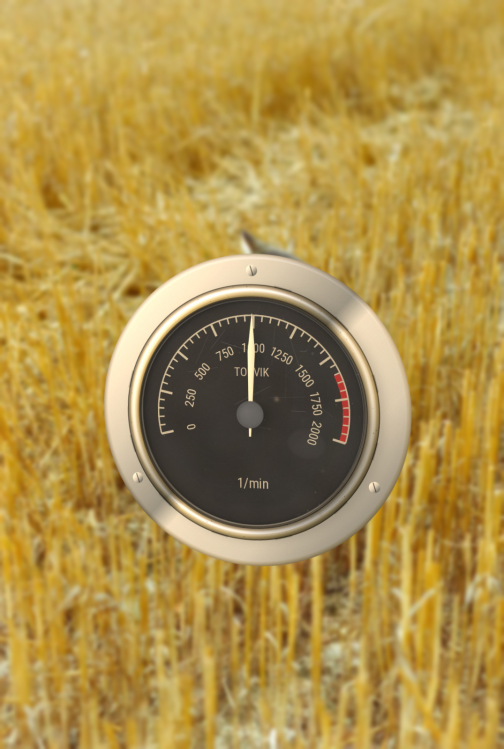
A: 1000 rpm
